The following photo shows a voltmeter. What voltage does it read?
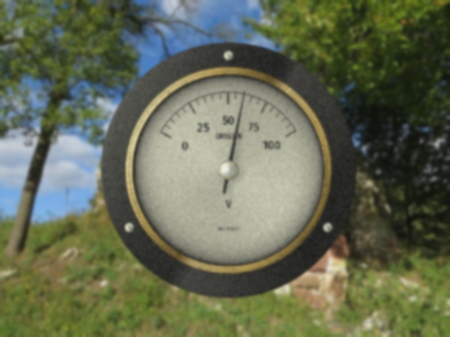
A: 60 V
